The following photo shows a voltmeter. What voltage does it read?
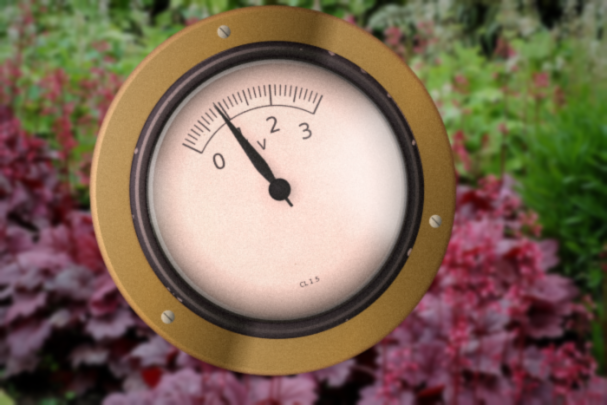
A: 0.9 V
